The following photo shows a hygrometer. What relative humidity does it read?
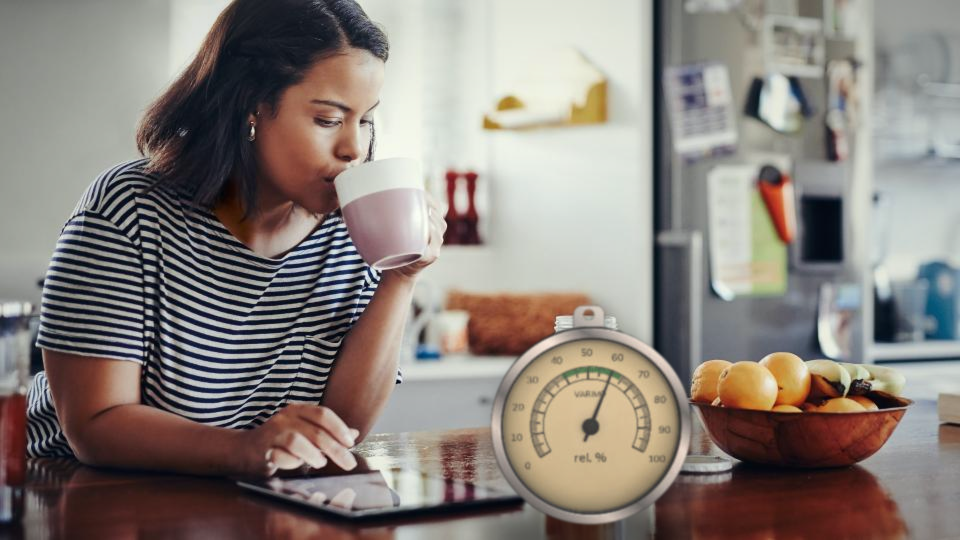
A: 60 %
